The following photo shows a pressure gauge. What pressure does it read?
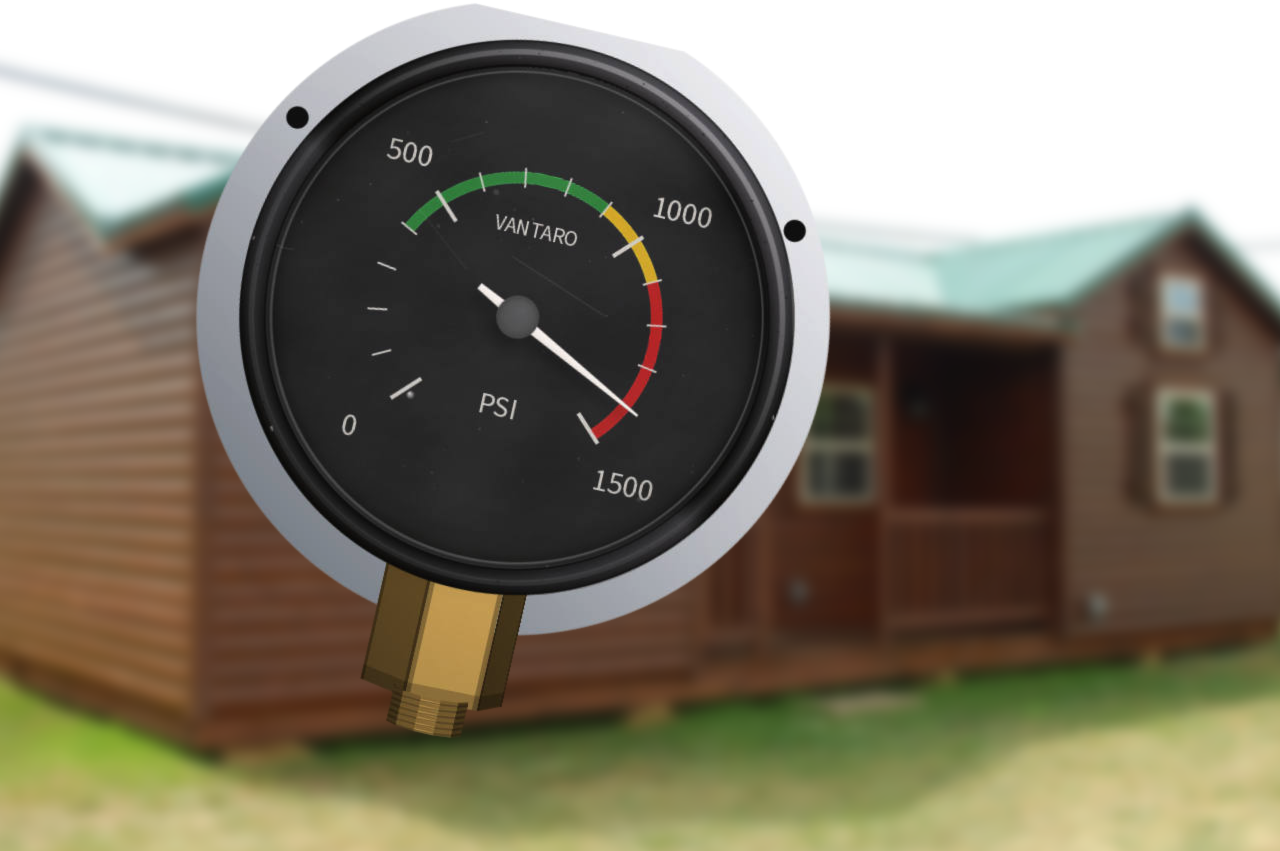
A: 1400 psi
